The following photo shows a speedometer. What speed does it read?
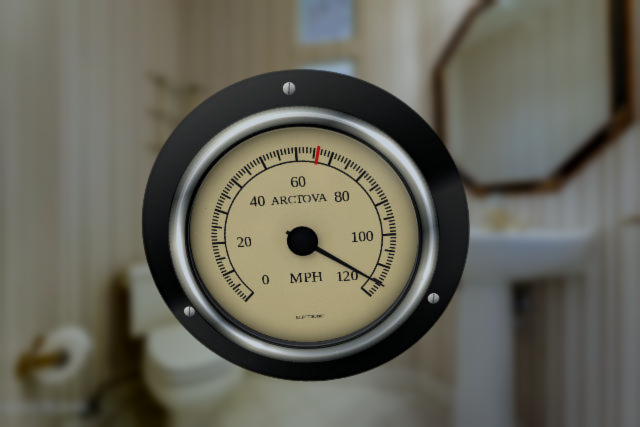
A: 115 mph
